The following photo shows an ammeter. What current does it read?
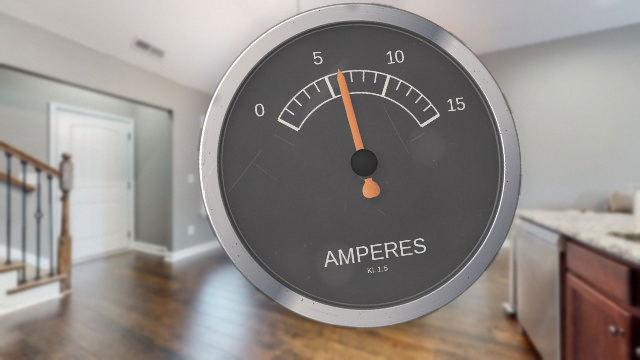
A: 6 A
